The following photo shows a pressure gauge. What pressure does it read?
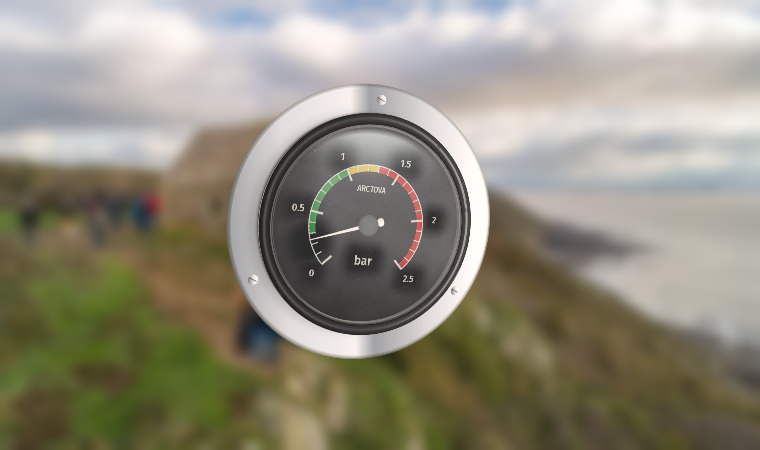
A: 0.25 bar
